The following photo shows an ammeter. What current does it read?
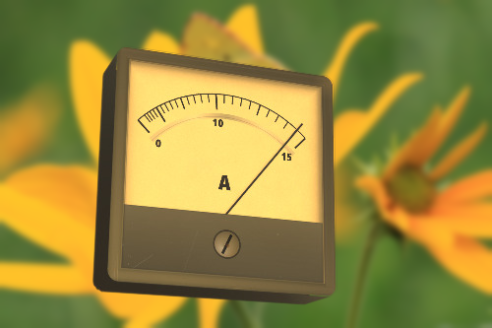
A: 14.5 A
